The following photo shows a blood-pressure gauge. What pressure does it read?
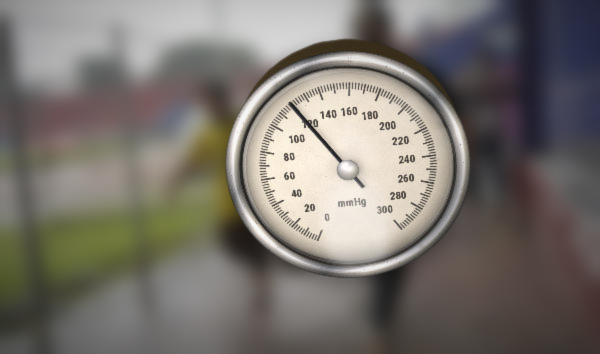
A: 120 mmHg
